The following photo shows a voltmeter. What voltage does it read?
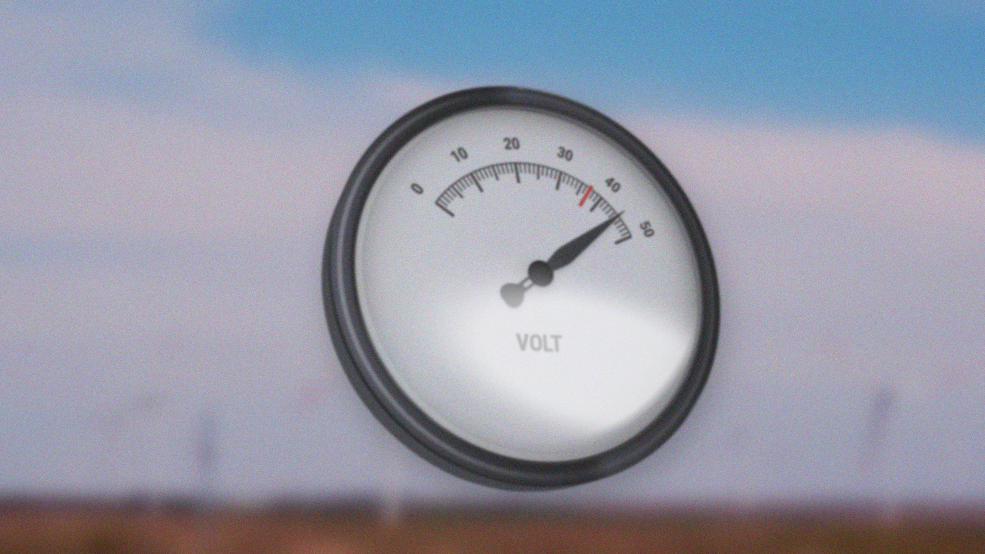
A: 45 V
